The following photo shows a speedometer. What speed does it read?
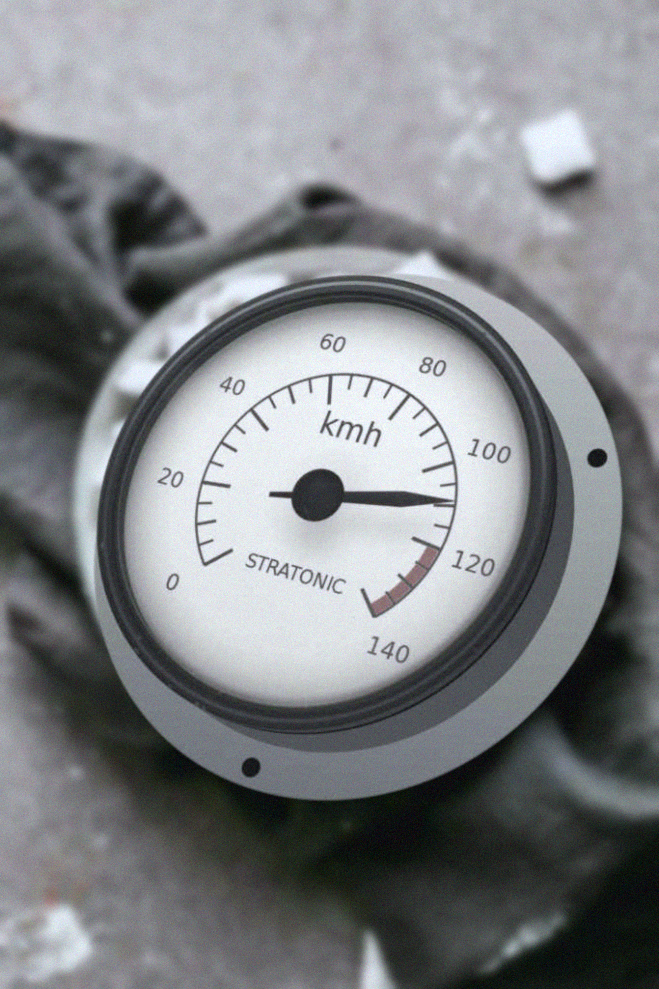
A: 110 km/h
